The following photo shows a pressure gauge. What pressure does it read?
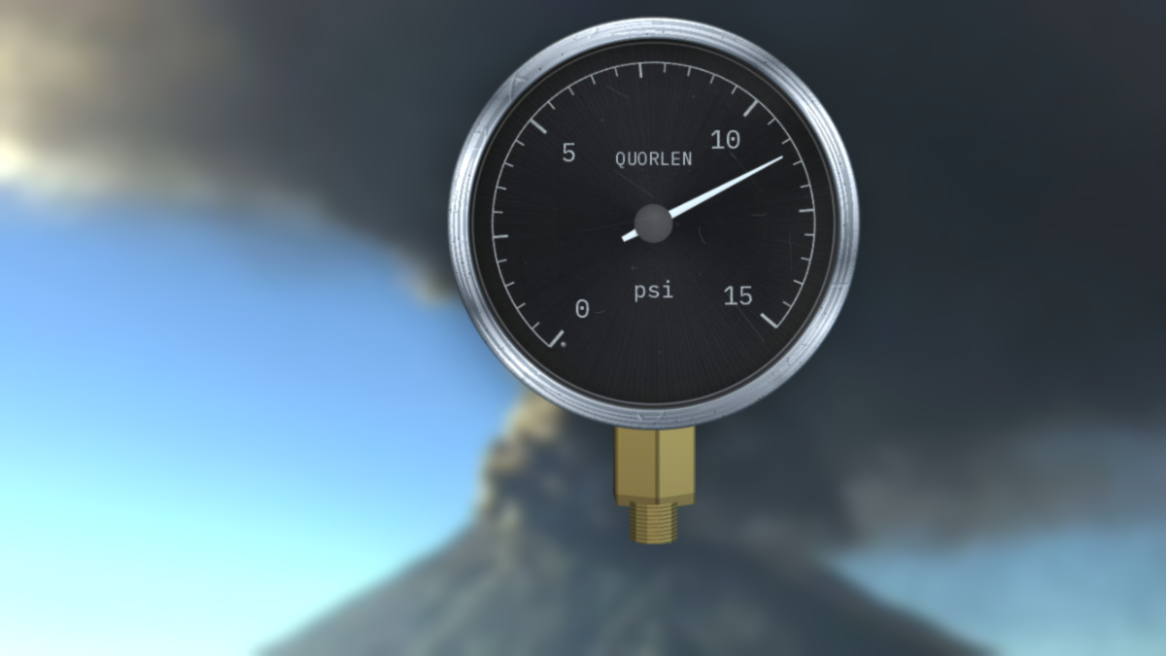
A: 11.25 psi
